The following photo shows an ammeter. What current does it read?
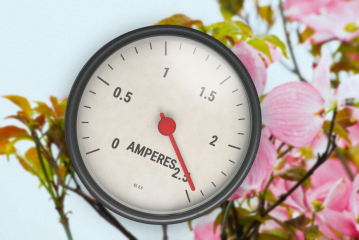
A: 2.45 A
